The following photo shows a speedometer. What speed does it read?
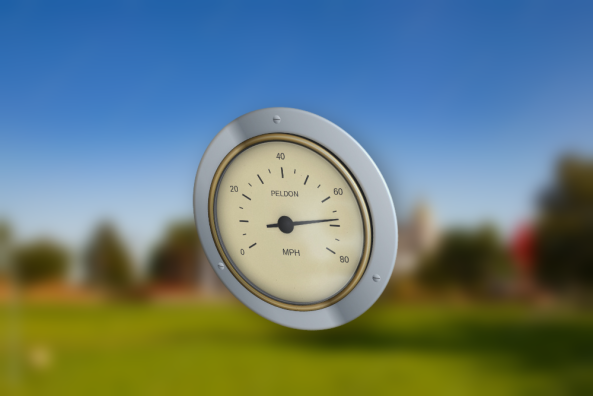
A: 67.5 mph
